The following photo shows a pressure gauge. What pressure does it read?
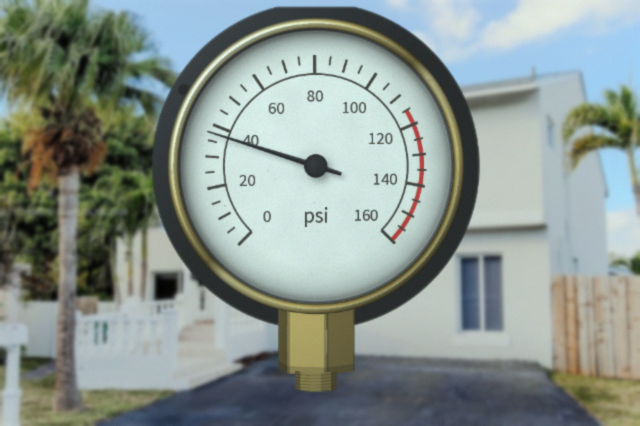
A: 37.5 psi
